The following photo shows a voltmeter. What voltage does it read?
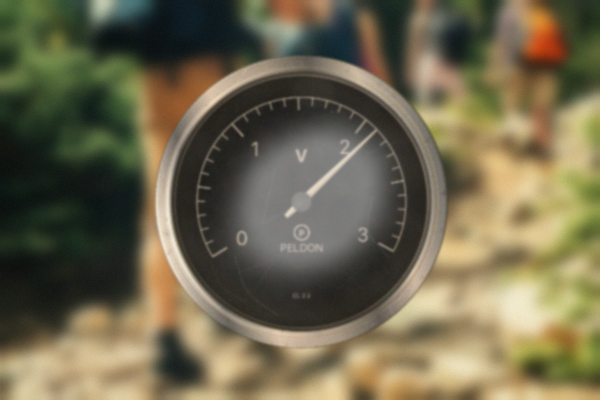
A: 2.1 V
